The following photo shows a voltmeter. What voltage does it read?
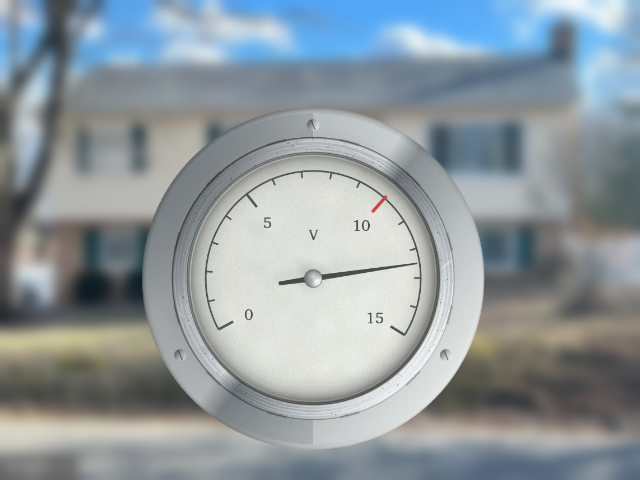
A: 12.5 V
